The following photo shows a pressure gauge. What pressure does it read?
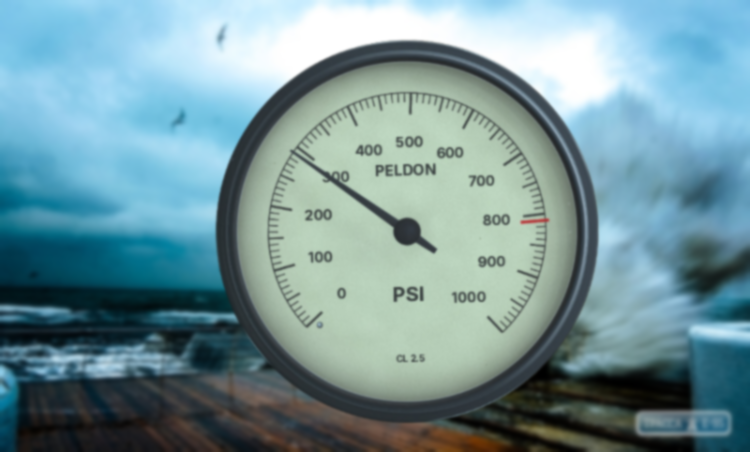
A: 290 psi
